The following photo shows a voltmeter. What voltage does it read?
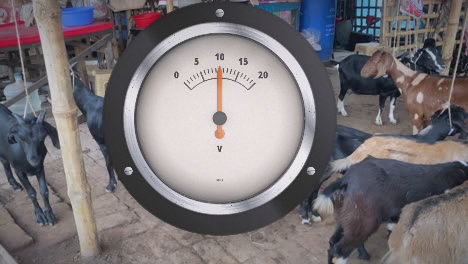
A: 10 V
